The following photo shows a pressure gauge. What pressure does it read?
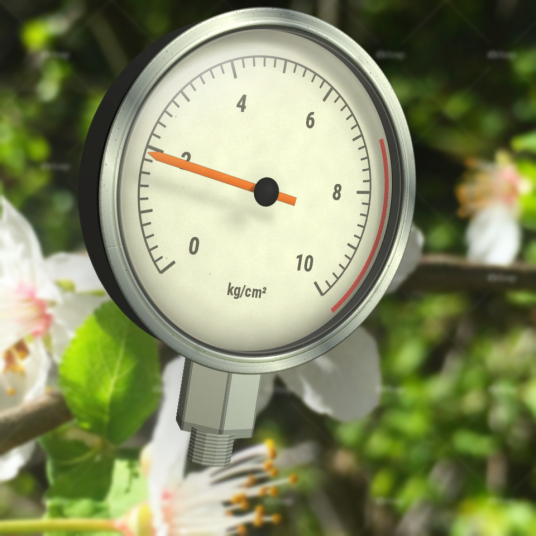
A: 1.9 kg/cm²
